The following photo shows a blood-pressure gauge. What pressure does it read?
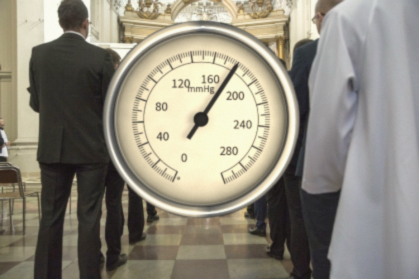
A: 180 mmHg
